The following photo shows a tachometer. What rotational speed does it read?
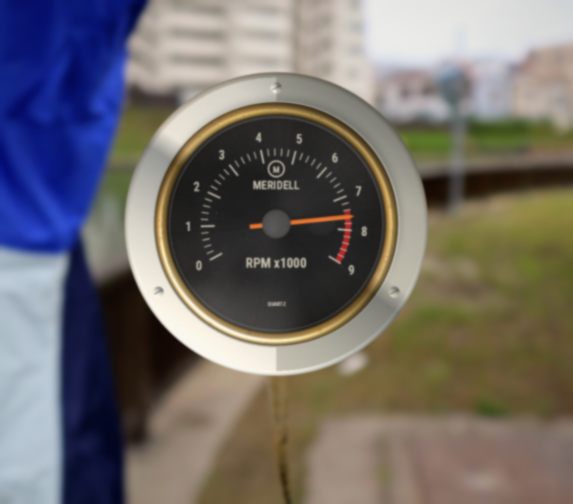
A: 7600 rpm
